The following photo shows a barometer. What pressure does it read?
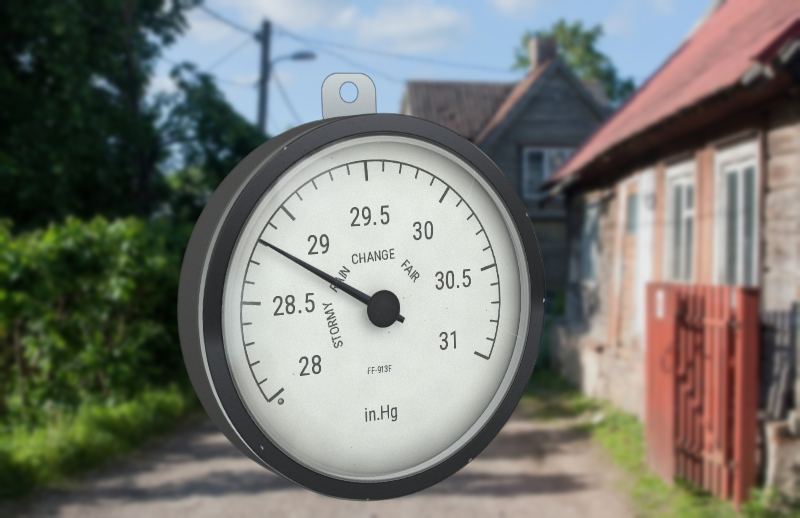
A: 28.8 inHg
